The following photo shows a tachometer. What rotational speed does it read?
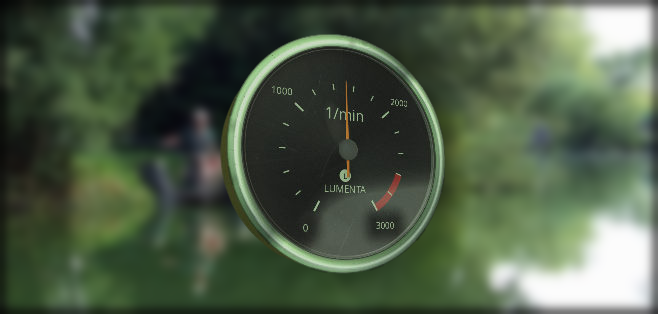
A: 1500 rpm
